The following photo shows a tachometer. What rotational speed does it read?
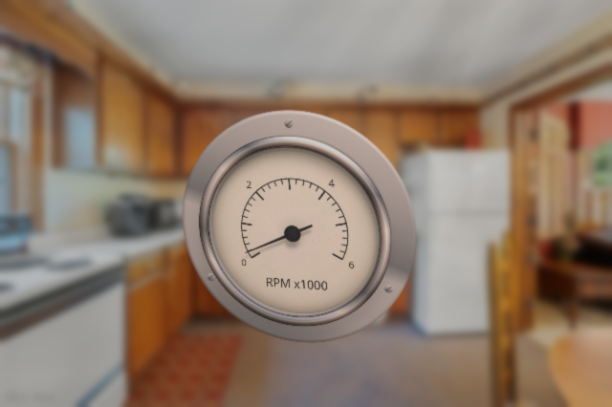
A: 200 rpm
